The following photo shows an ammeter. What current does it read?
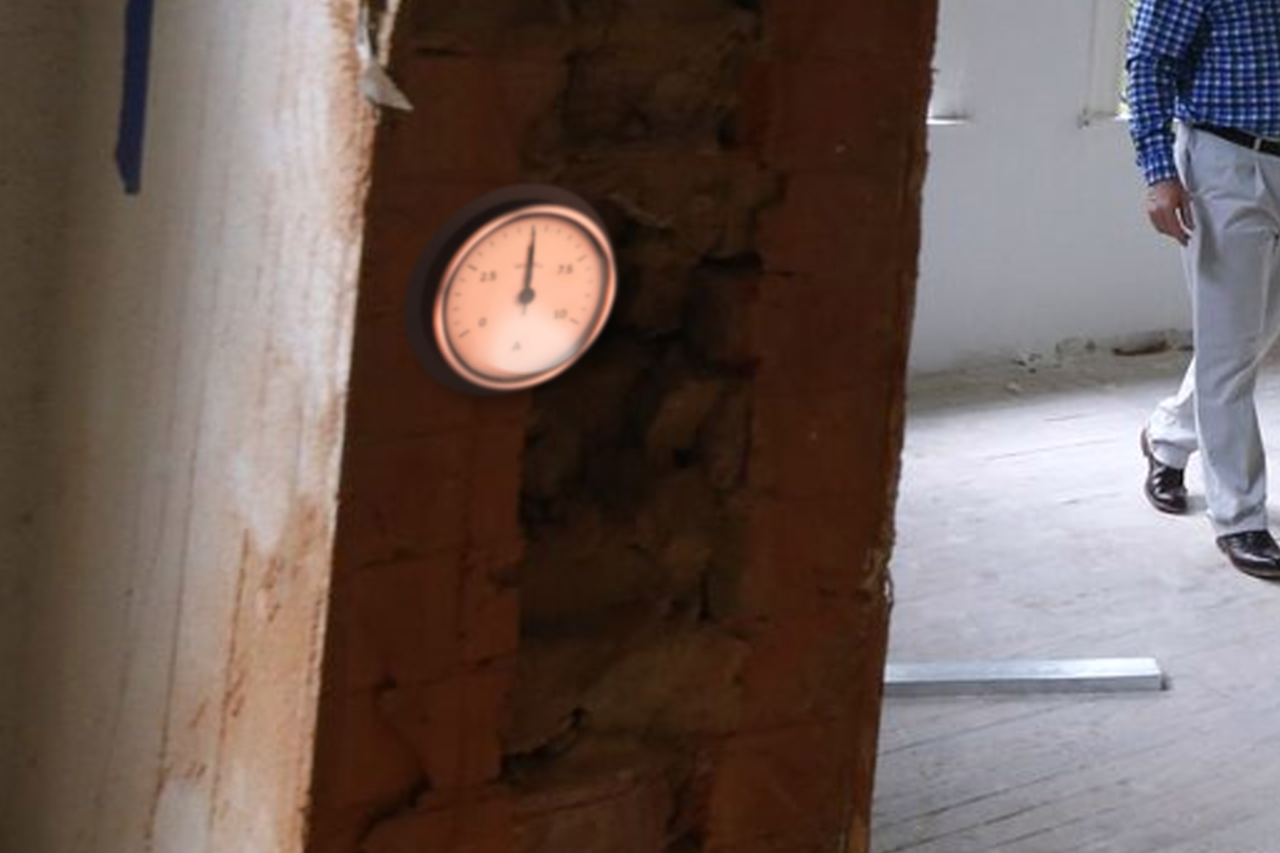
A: 5 A
